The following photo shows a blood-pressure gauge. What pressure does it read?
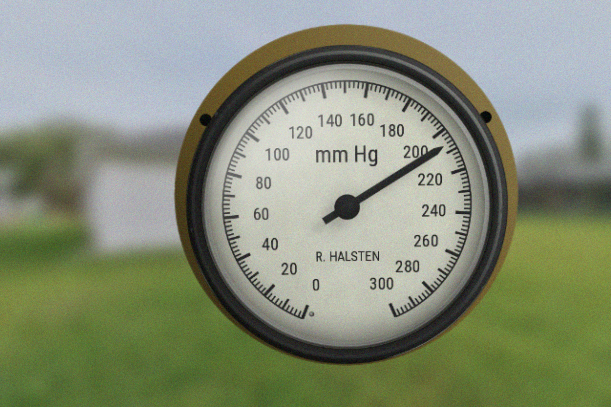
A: 206 mmHg
